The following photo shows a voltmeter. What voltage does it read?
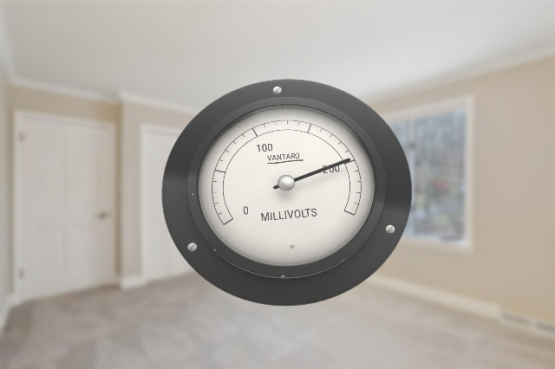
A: 200 mV
